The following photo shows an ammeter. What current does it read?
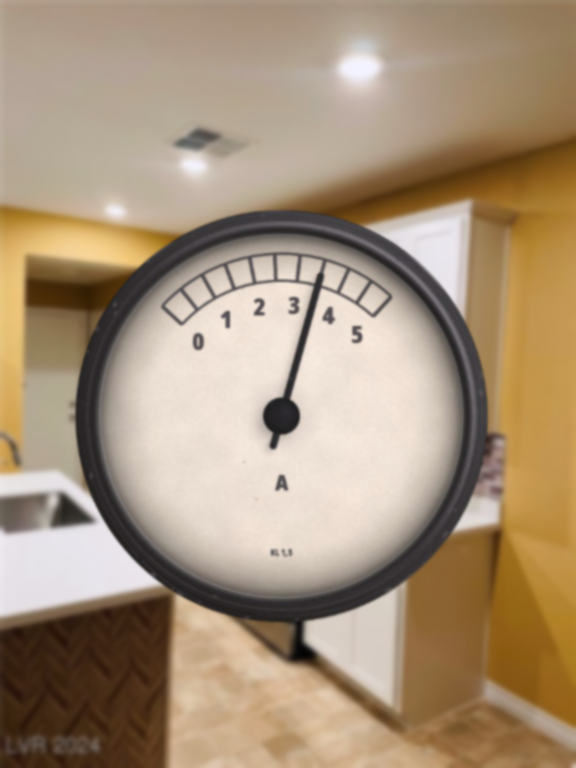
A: 3.5 A
